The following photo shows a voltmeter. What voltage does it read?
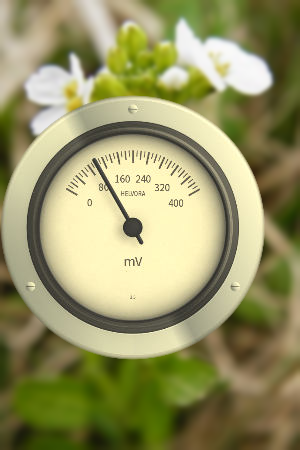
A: 100 mV
